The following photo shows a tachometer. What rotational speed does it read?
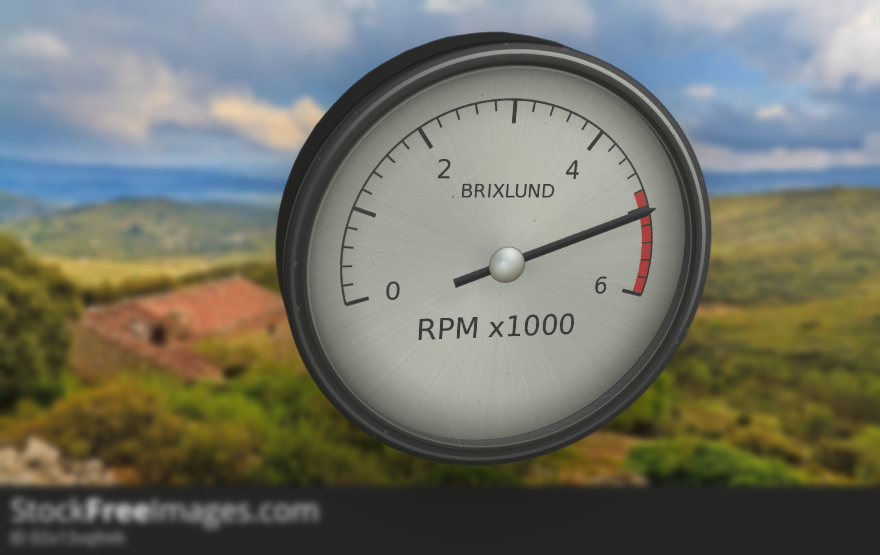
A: 5000 rpm
